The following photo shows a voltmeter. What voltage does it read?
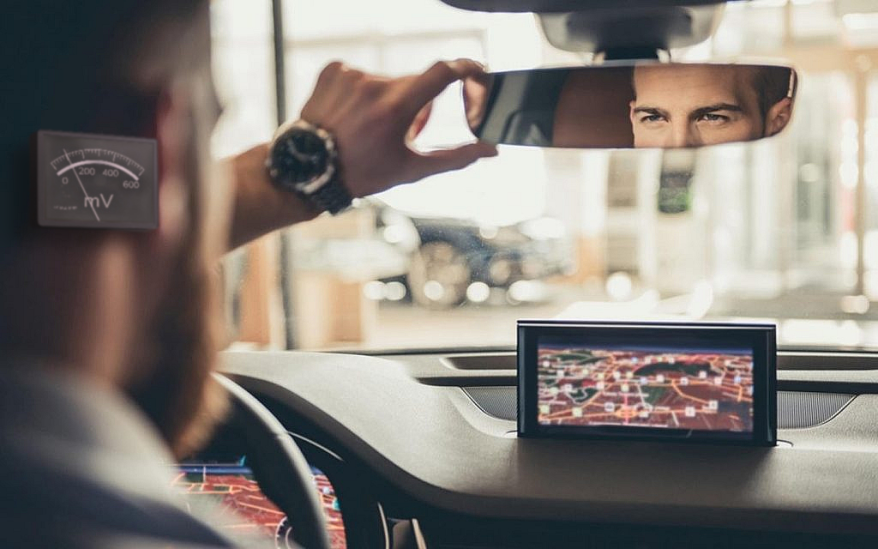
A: 100 mV
